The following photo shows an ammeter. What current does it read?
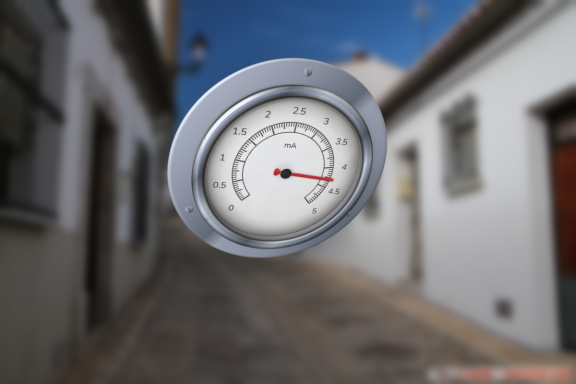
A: 4.25 mA
